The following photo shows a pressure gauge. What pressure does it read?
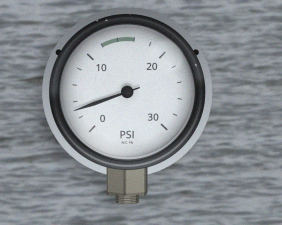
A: 3 psi
